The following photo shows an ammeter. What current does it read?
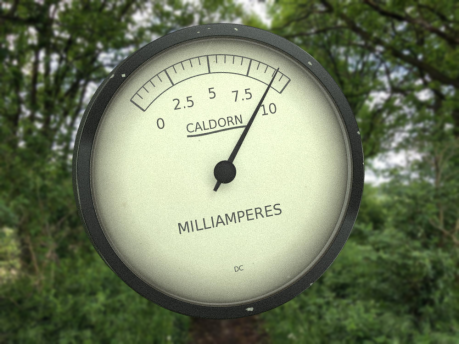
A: 9 mA
